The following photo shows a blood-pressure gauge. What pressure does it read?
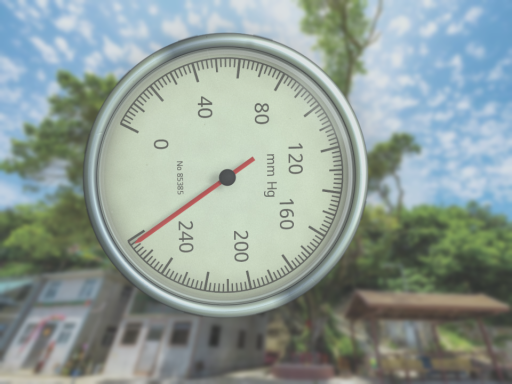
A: 258 mmHg
